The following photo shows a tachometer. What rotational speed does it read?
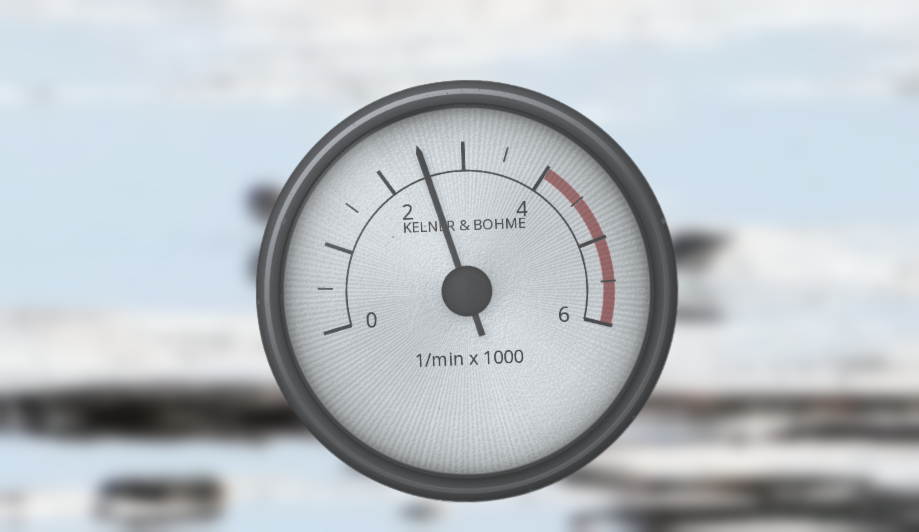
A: 2500 rpm
